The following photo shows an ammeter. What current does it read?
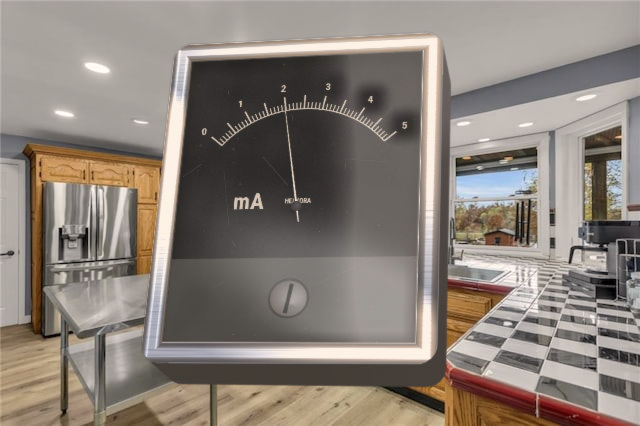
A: 2 mA
